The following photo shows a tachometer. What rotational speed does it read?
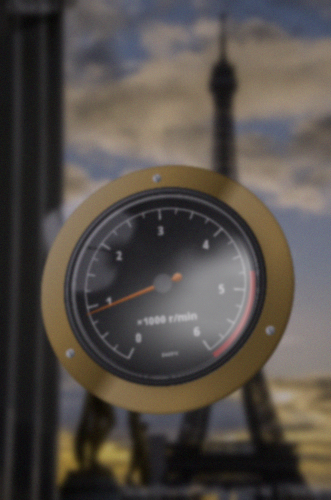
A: 875 rpm
